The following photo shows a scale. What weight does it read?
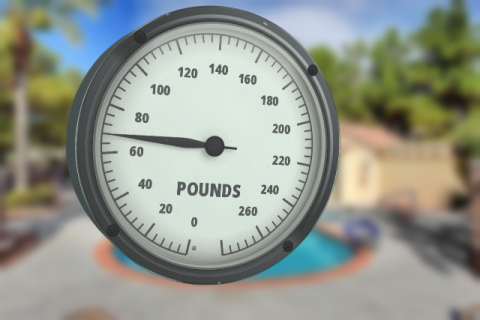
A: 68 lb
